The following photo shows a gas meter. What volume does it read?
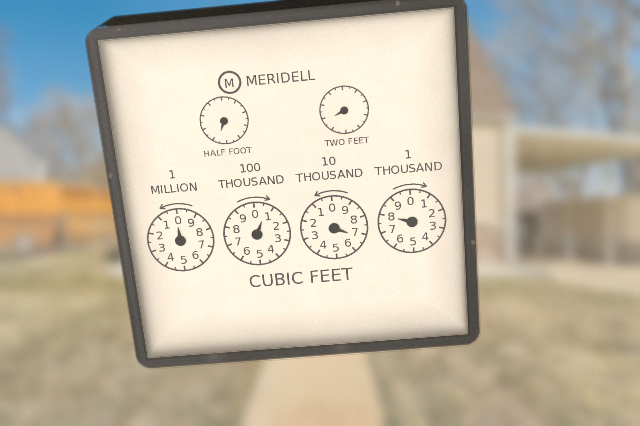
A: 6800 ft³
